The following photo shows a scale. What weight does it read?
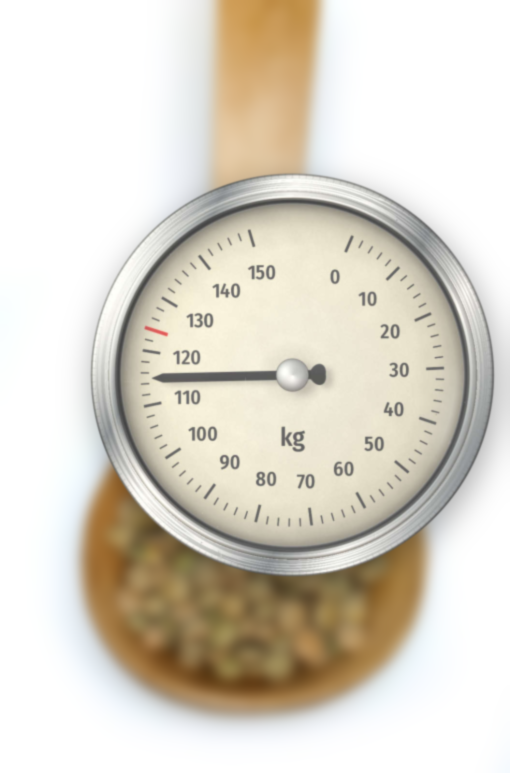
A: 115 kg
